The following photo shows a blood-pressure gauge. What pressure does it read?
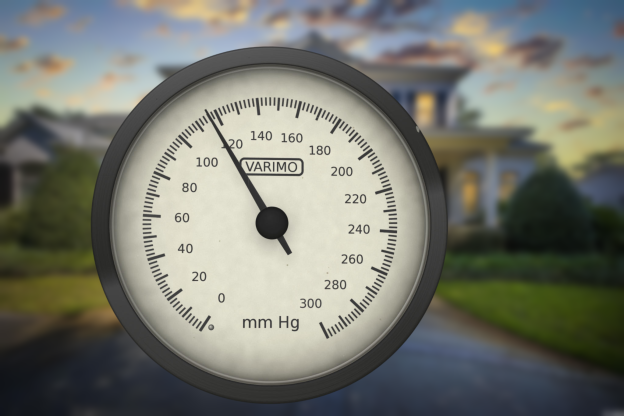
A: 116 mmHg
